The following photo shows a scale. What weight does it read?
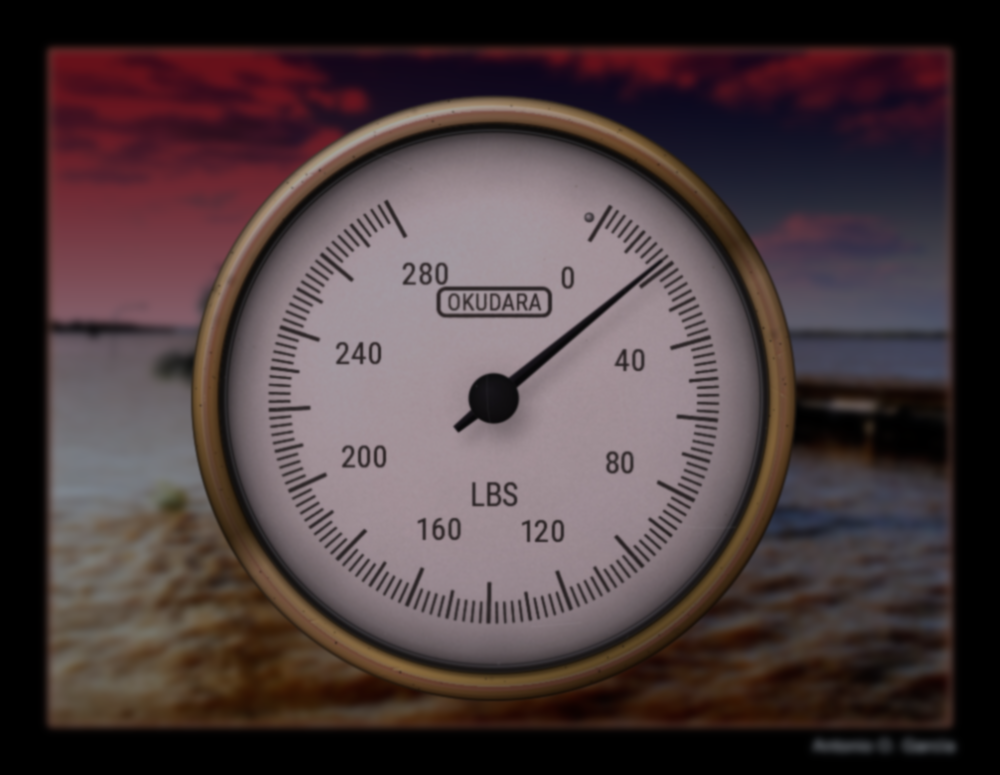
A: 18 lb
